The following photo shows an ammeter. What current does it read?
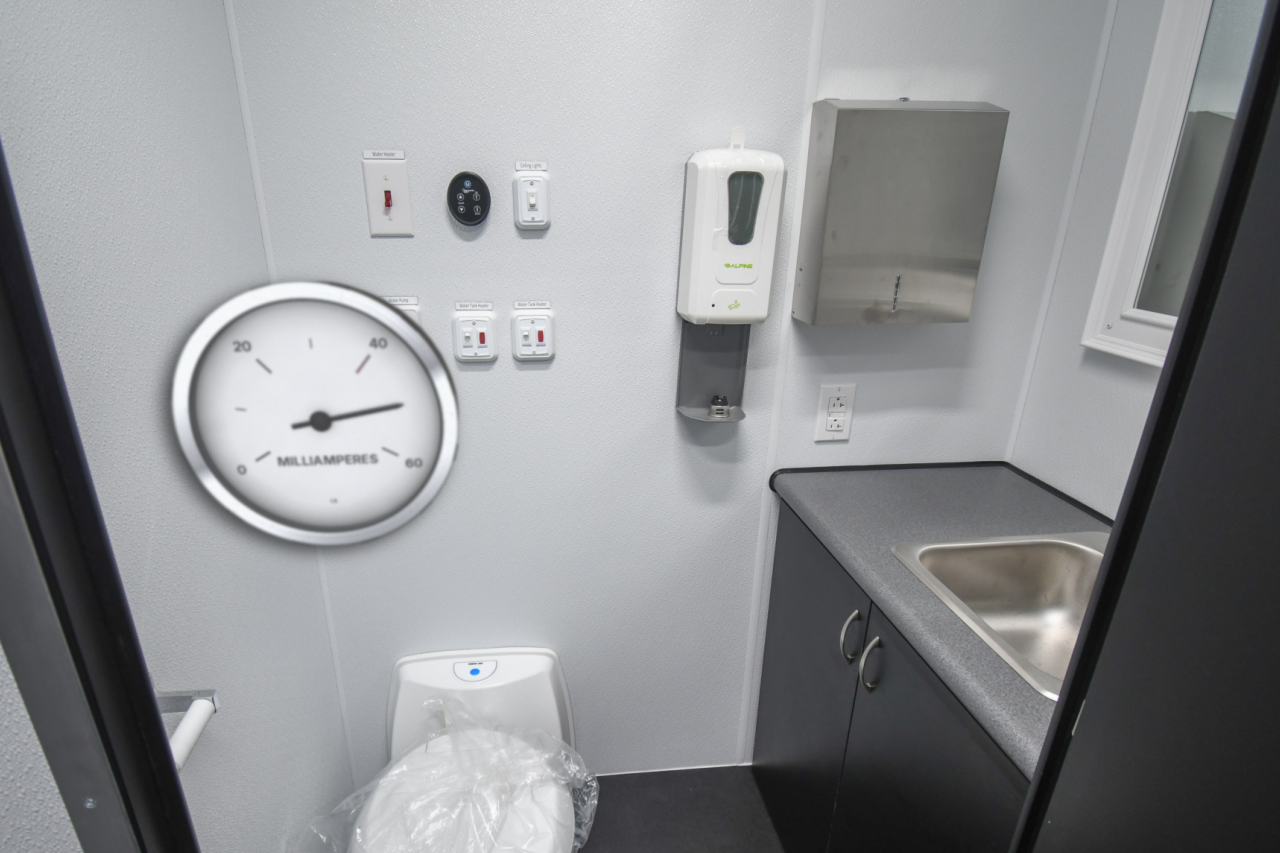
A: 50 mA
